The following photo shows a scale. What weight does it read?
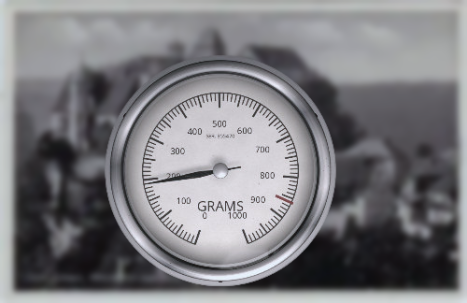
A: 190 g
